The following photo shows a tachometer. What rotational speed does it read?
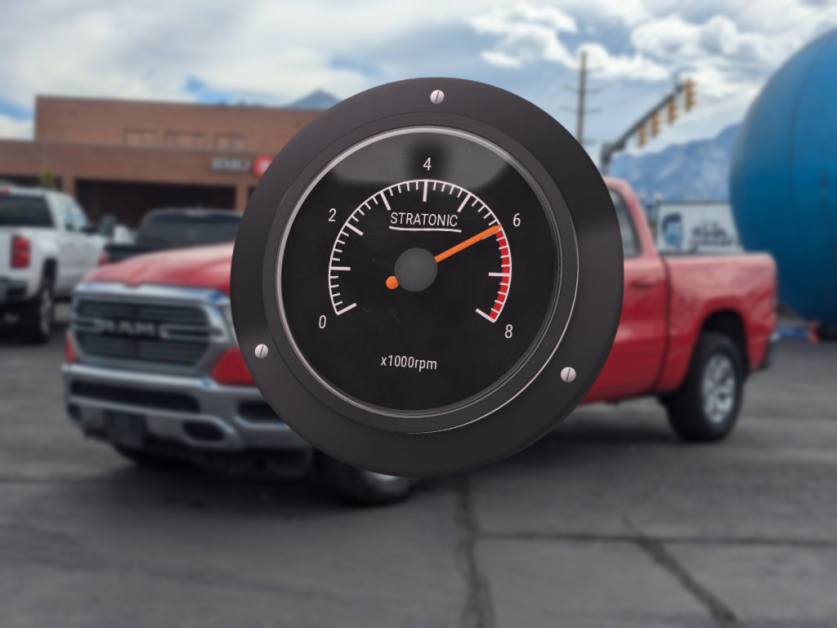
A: 6000 rpm
